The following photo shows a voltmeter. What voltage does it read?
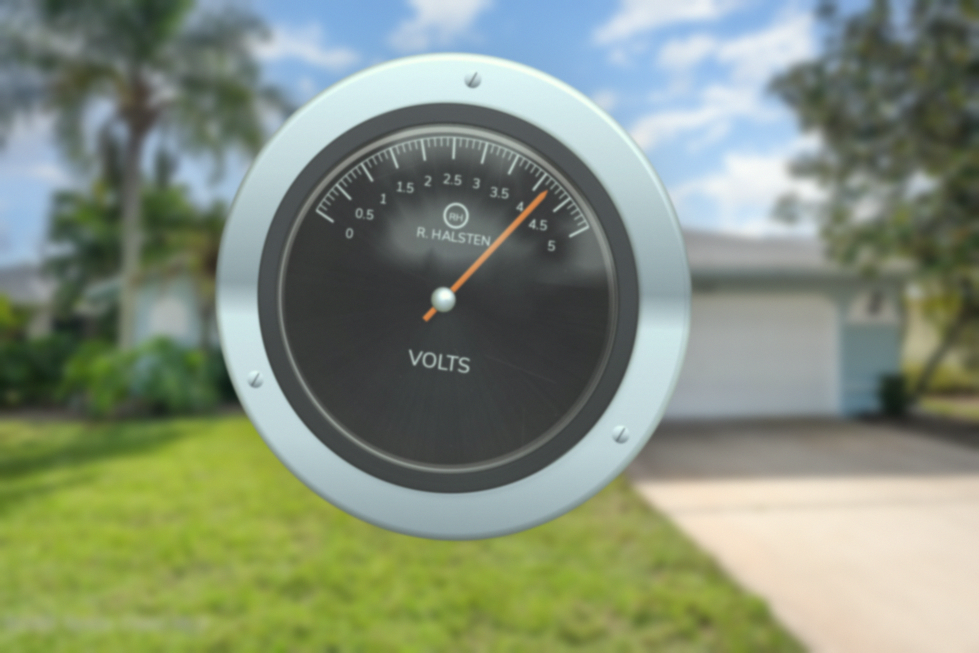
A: 4.2 V
